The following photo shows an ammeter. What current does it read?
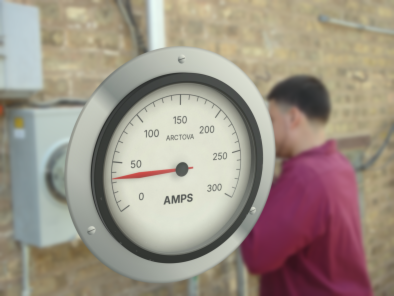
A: 35 A
